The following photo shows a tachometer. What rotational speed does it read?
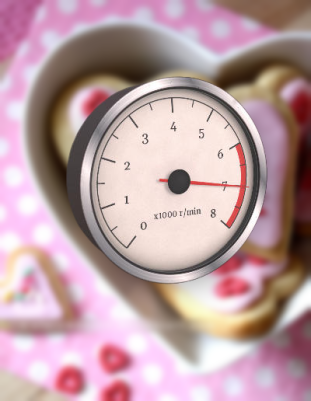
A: 7000 rpm
